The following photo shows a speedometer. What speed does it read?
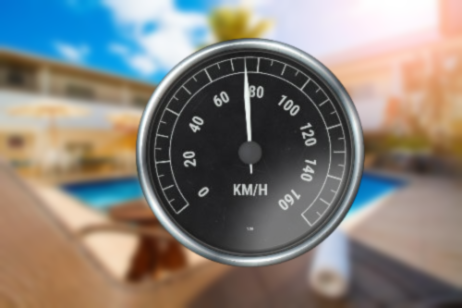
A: 75 km/h
